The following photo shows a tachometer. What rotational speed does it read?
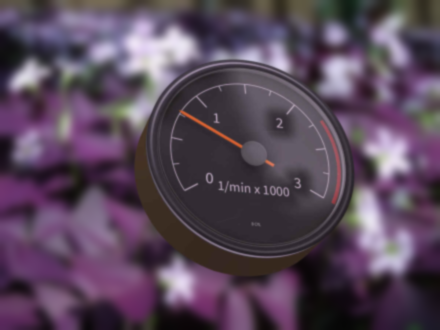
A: 750 rpm
